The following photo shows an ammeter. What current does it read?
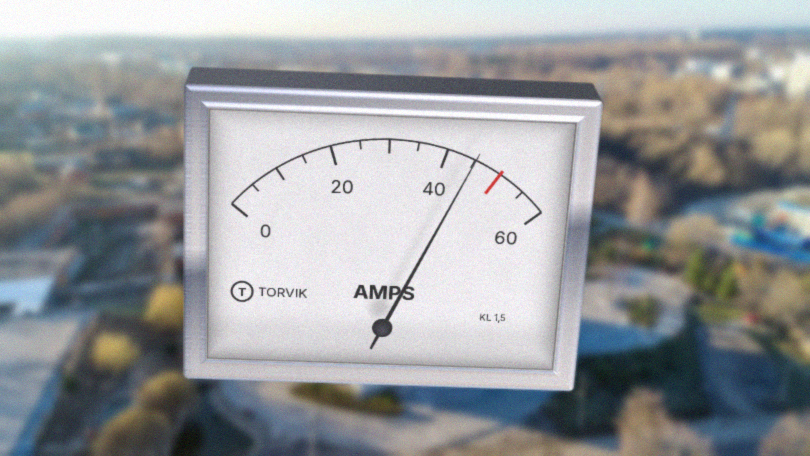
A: 45 A
